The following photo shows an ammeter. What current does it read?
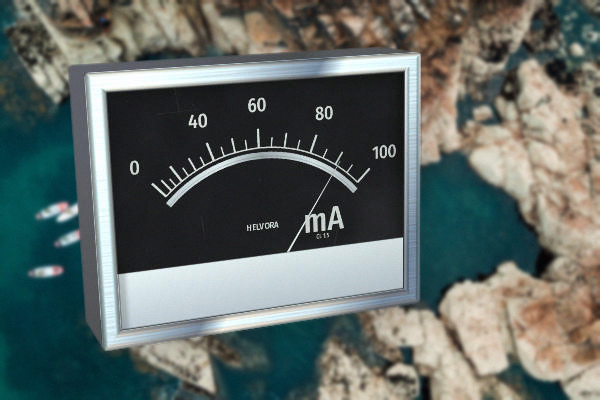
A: 90 mA
